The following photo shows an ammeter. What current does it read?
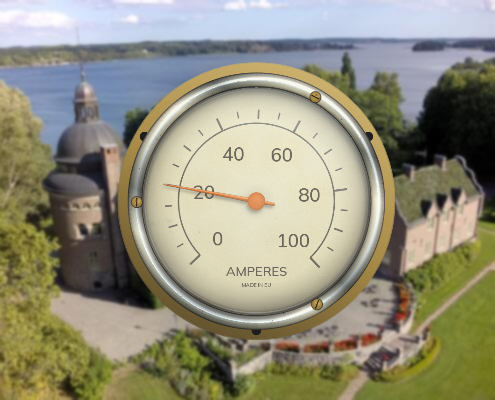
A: 20 A
